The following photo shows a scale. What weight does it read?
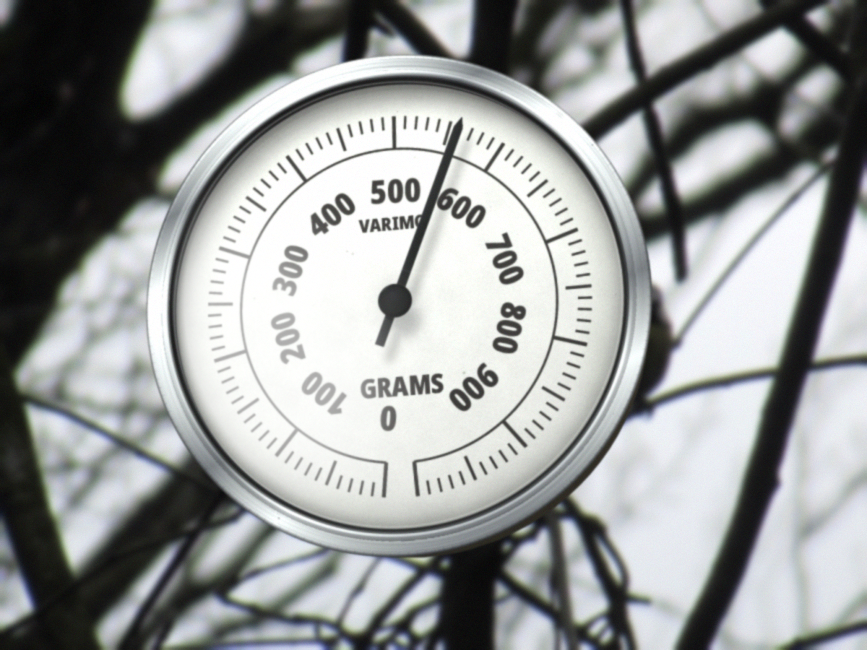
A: 560 g
